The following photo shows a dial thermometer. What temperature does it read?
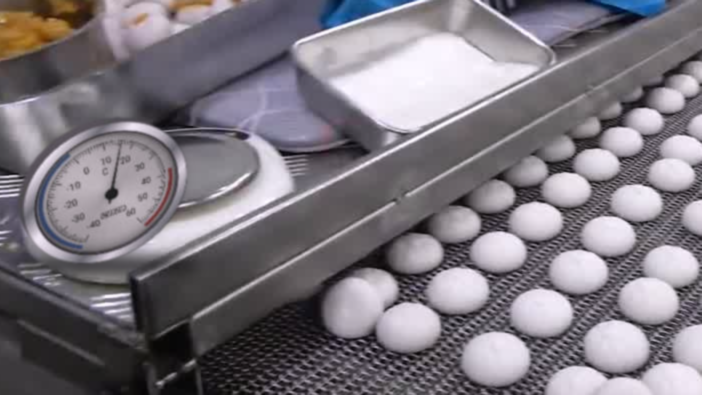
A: 15 °C
